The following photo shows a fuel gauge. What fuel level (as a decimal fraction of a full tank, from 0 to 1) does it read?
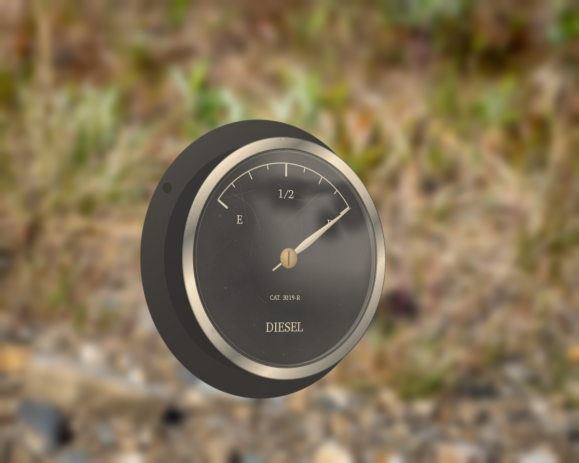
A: 1
